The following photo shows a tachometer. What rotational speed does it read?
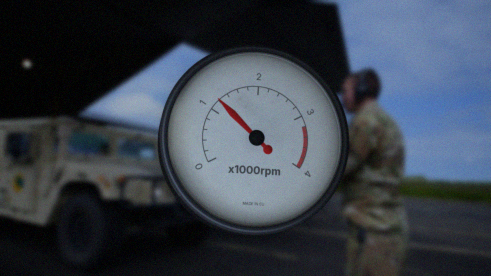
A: 1200 rpm
